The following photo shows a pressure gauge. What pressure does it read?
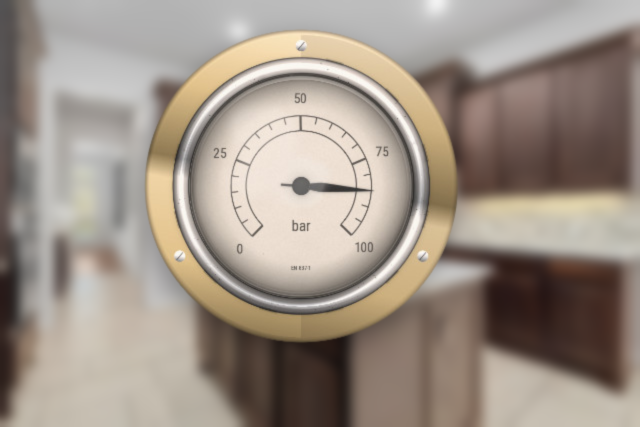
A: 85 bar
